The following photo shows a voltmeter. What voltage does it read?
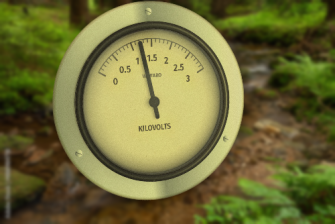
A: 1.2 kV
